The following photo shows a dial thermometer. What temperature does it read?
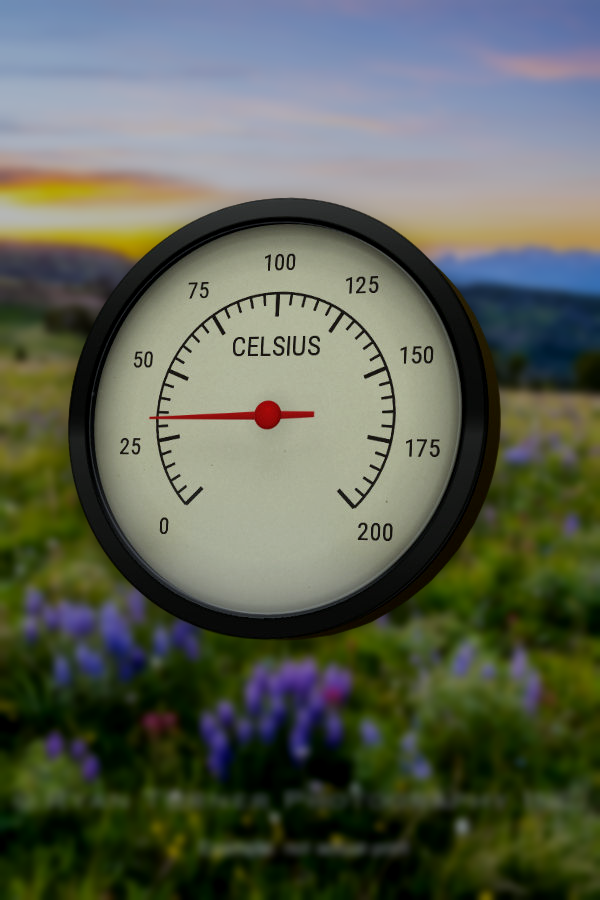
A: 32.5 °C
